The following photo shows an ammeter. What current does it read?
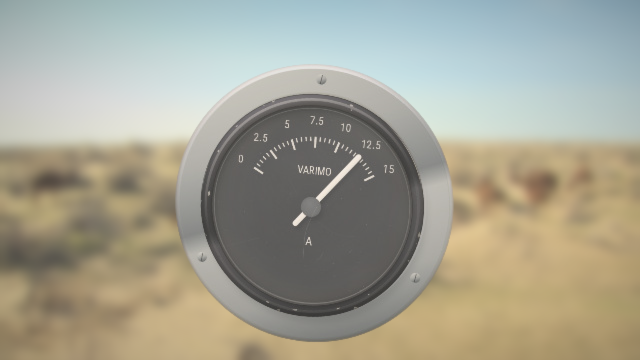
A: 12.5 A
